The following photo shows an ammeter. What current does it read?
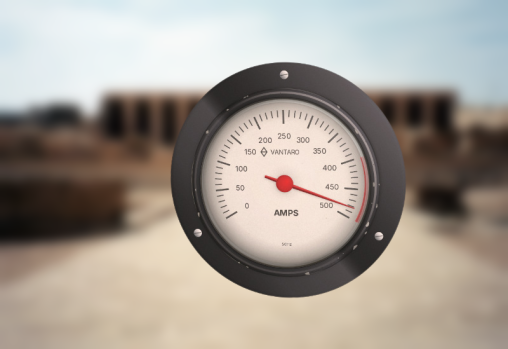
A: 480 A
